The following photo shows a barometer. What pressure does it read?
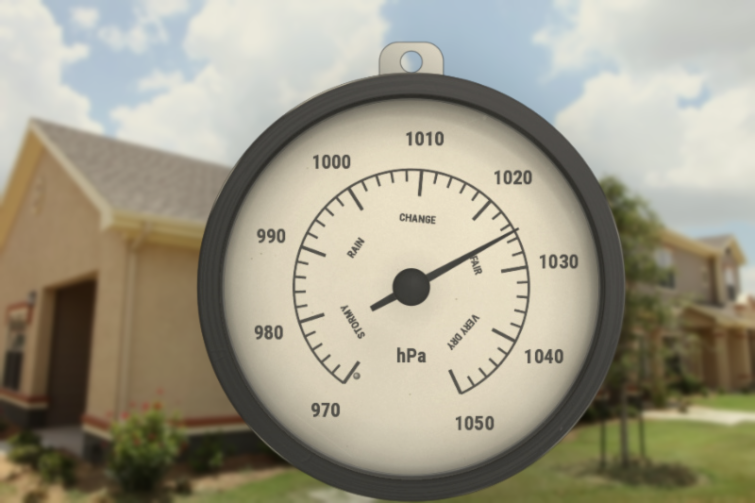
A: 1025 hPa
